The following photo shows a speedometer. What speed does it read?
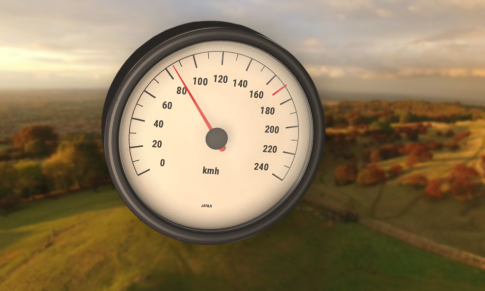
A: 85 km/h
